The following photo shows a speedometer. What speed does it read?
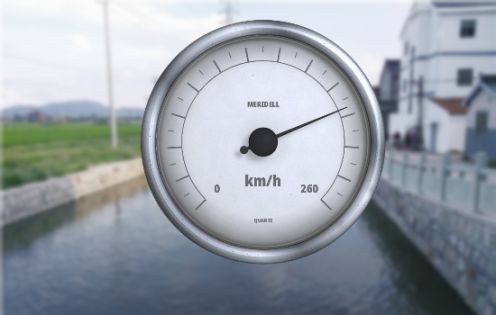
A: 195 km/h
